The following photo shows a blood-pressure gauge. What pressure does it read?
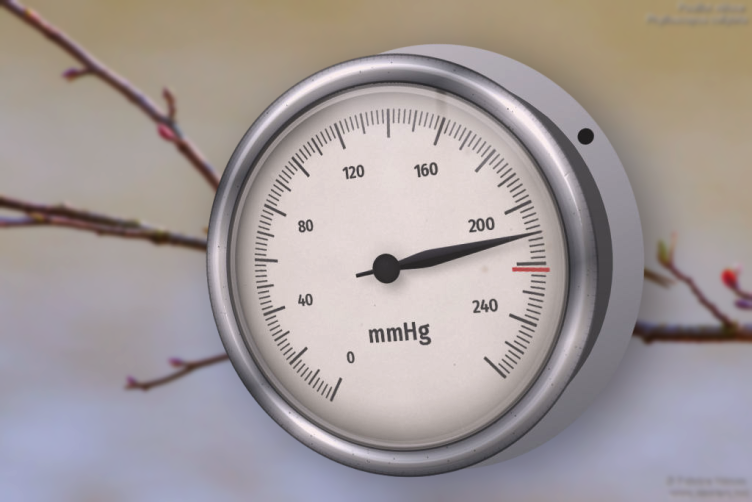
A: 210 mmHg
